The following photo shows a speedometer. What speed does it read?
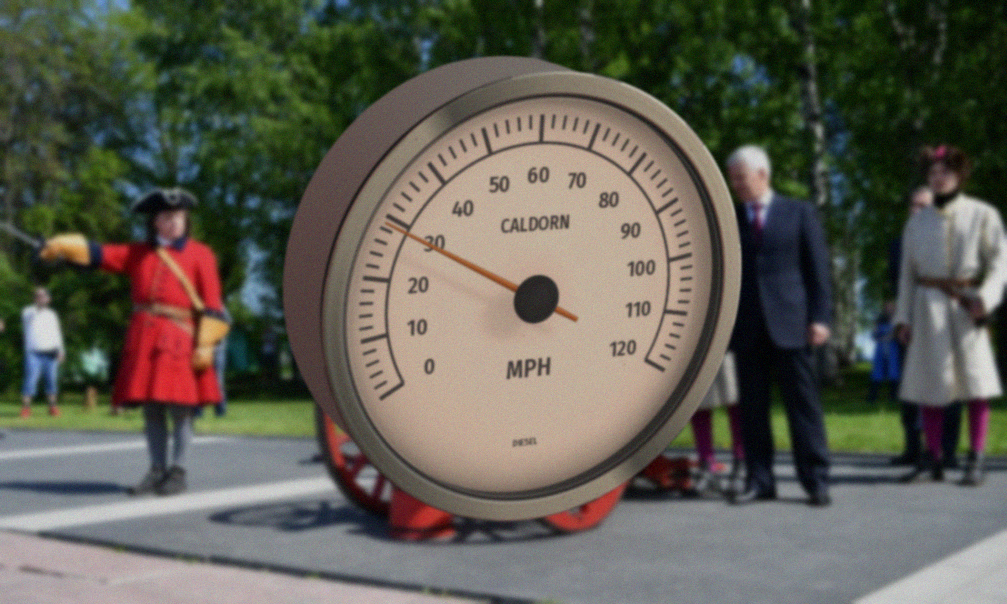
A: 29 mph
